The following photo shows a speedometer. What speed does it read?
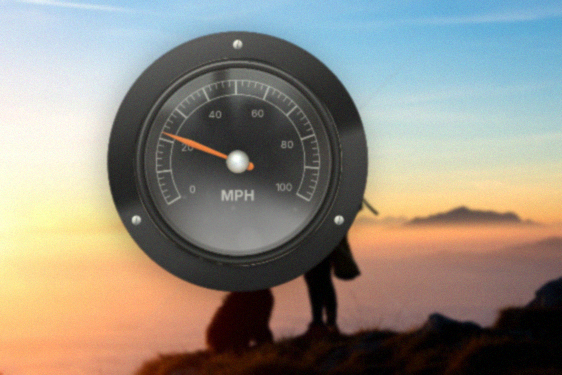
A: 22 mph
